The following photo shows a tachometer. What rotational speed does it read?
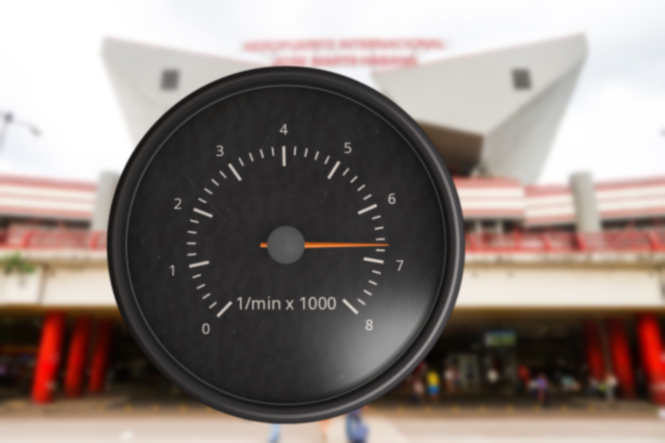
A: 6700 rpm
